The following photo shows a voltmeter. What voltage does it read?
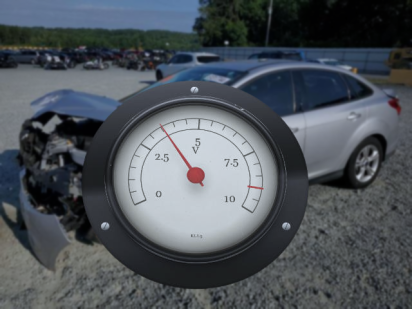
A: 3.5 V
